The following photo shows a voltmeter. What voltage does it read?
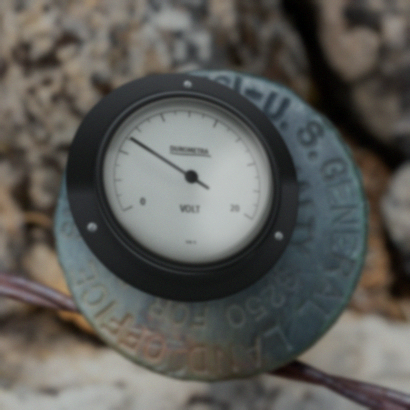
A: 5 V
